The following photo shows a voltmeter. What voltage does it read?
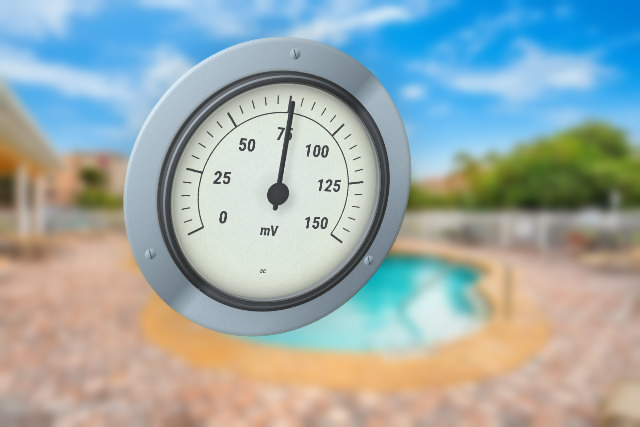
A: 75 mV
